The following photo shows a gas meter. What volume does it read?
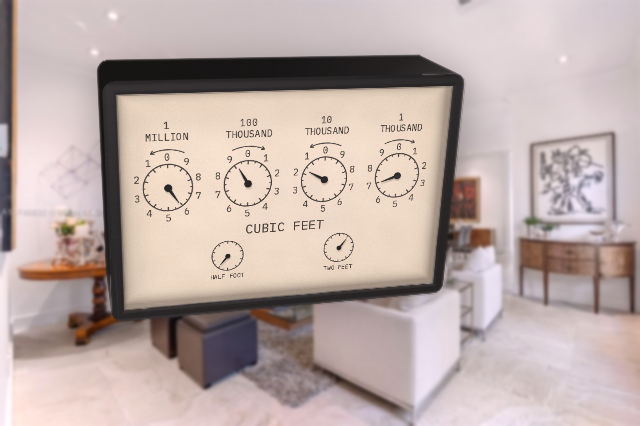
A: 591700 ft³
